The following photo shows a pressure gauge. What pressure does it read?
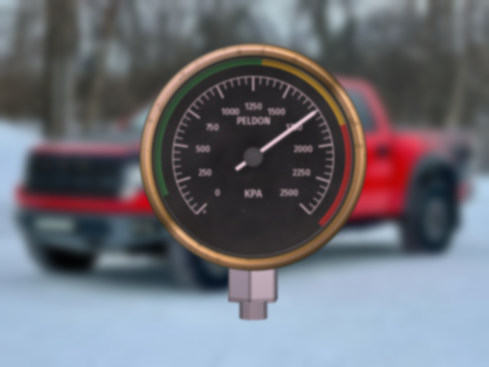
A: 1750 kPa
